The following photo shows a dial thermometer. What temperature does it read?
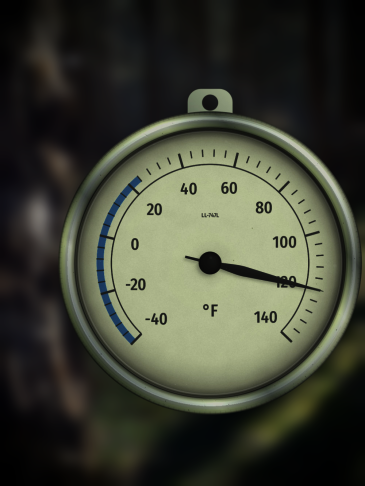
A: 120 °F
